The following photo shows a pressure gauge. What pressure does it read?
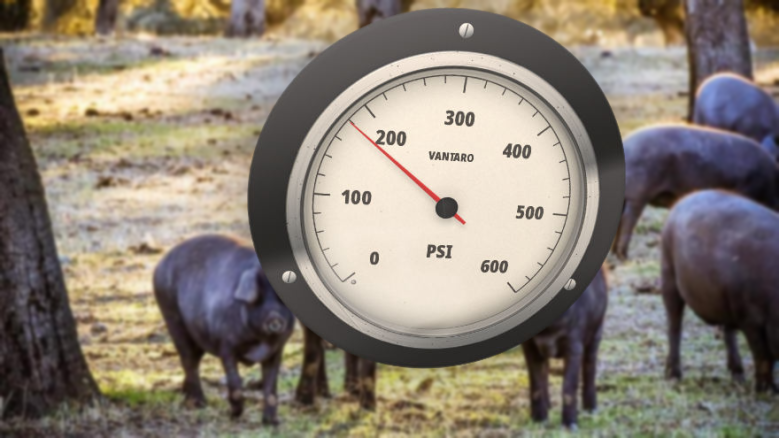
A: 180 psi
